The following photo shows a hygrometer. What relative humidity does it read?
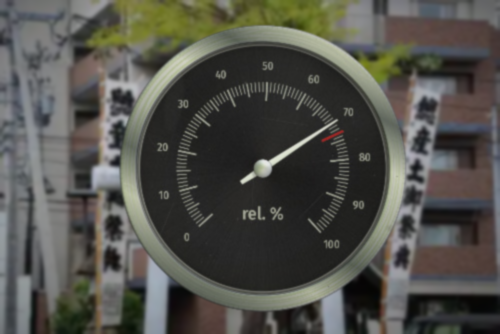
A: 70 %
